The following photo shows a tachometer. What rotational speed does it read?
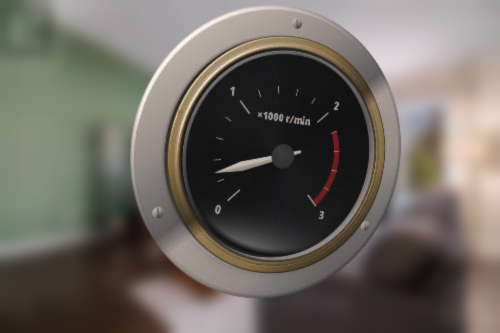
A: 300 rpm
